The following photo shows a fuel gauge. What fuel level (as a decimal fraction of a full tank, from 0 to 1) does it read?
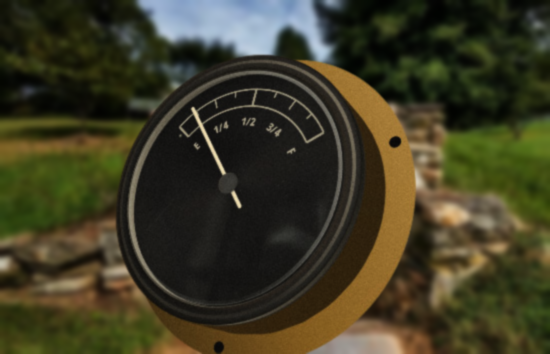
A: 0.125
